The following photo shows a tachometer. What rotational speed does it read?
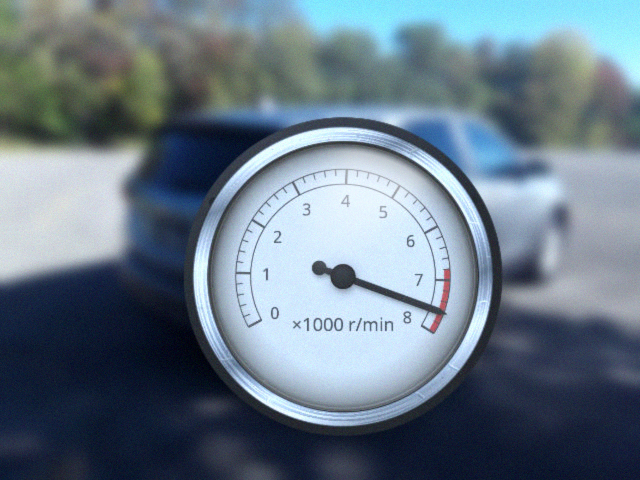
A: 7600 rpm
